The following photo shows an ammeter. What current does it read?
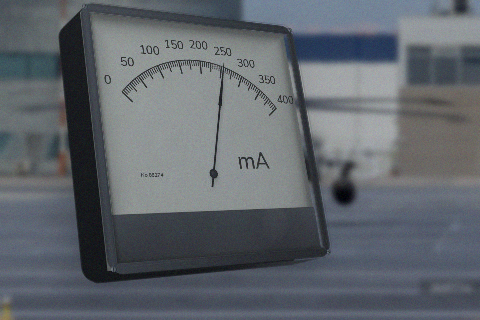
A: 250 mA
